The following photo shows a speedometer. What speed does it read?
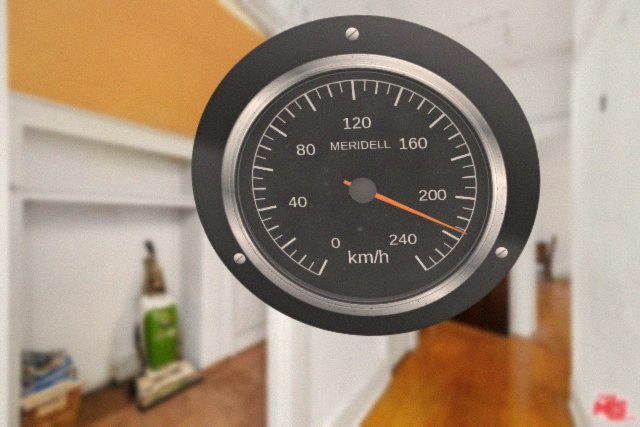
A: 215 km/h
